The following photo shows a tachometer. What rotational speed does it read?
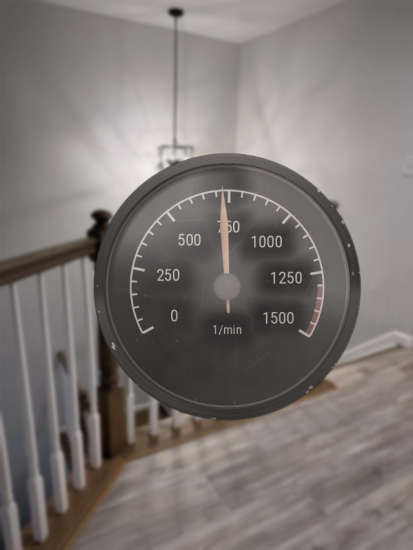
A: 725 rpm
